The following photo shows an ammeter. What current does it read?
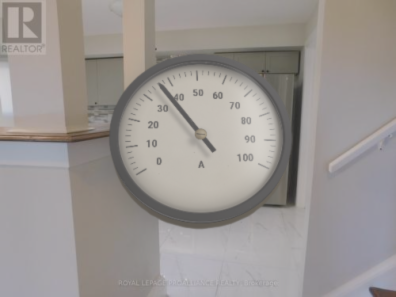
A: 36 A
